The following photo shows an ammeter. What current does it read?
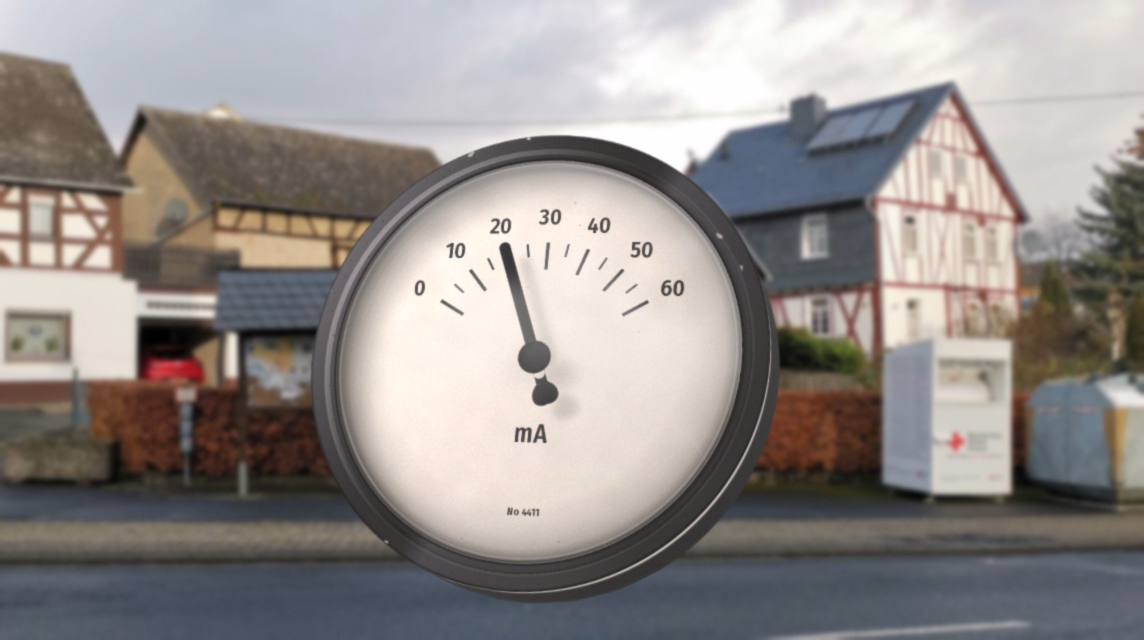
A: 20 mA
